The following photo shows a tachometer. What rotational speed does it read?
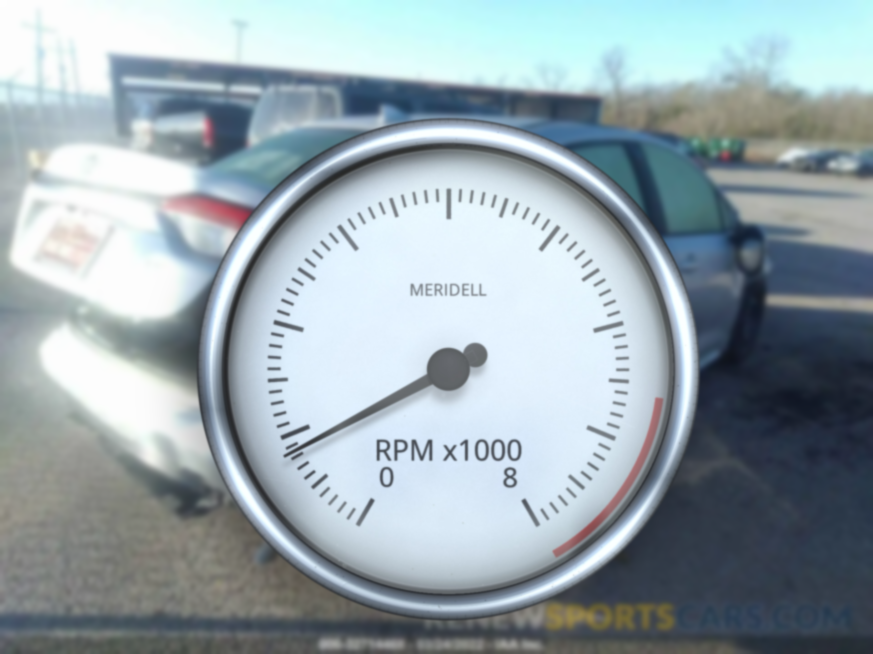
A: 850 rpm
